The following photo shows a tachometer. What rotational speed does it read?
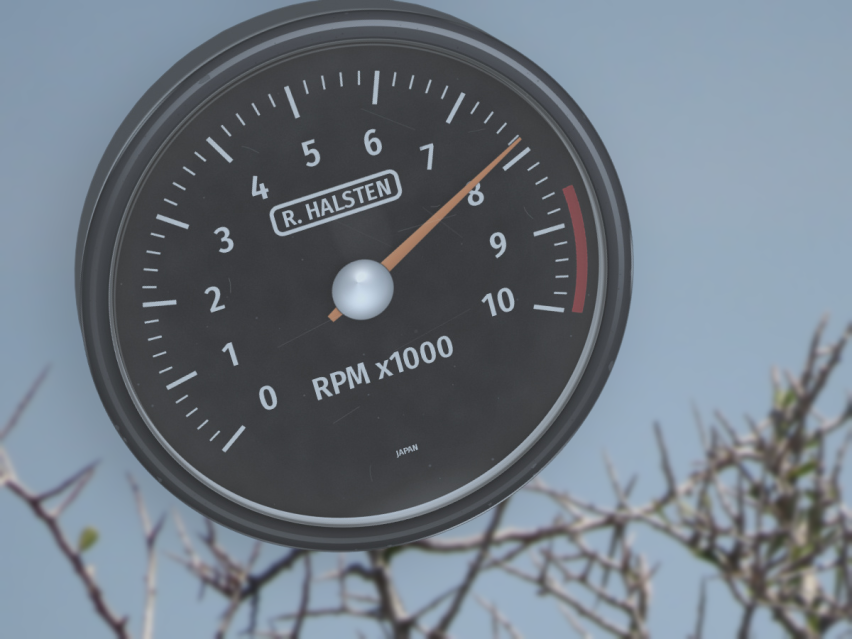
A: 7800 rpm
